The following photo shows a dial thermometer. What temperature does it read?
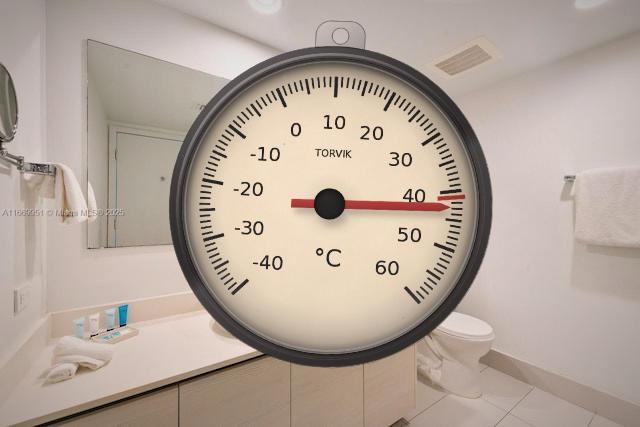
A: 43 °C
